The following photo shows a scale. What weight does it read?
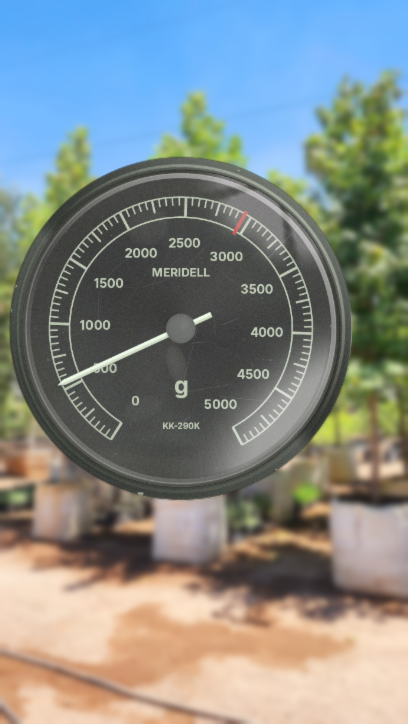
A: 550 g
